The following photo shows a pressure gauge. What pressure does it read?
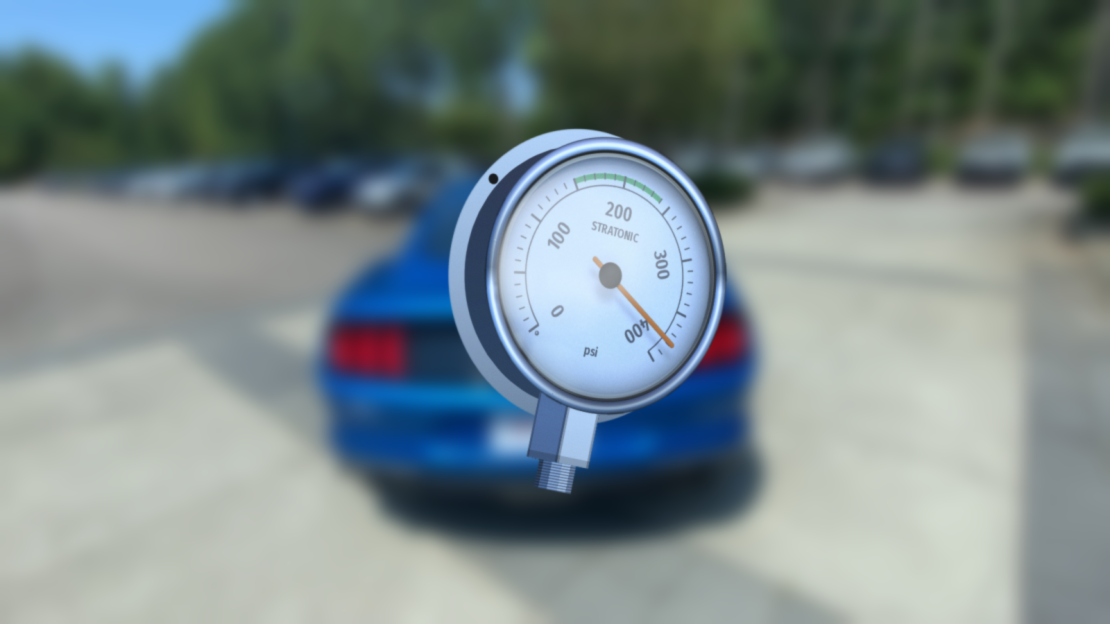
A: 380 psi
